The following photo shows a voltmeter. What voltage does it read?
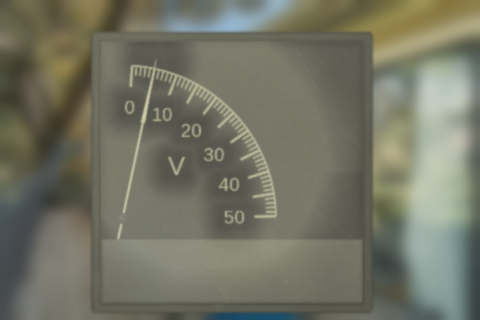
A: 5 V
